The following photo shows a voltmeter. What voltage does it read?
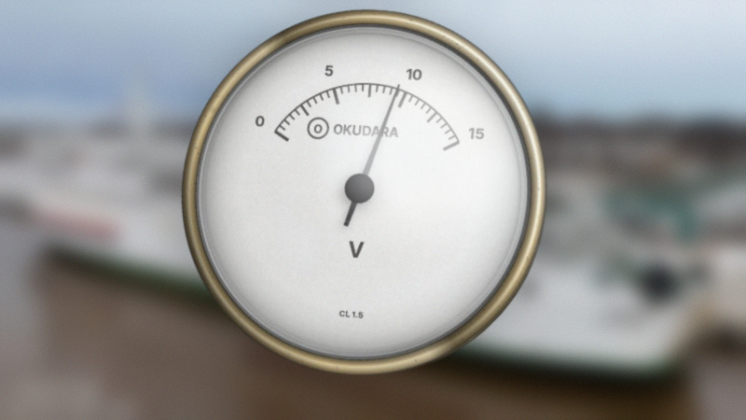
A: 9.5 V
